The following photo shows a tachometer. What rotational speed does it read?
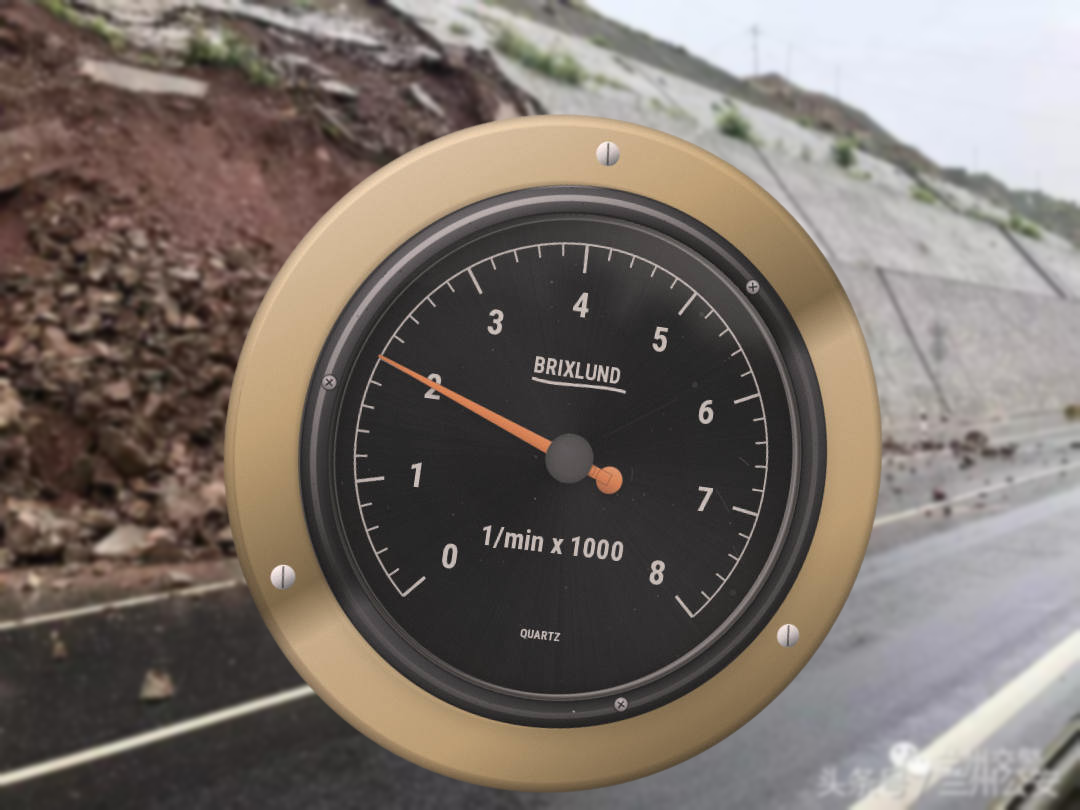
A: 2000 rpm
